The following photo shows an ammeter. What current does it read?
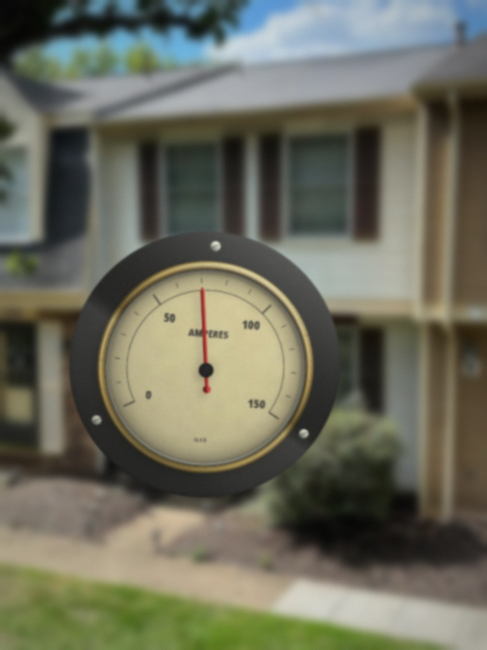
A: 70 A
